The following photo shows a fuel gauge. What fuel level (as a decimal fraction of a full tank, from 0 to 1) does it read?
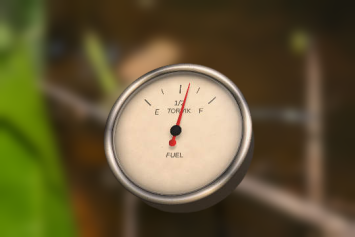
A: 0.625
